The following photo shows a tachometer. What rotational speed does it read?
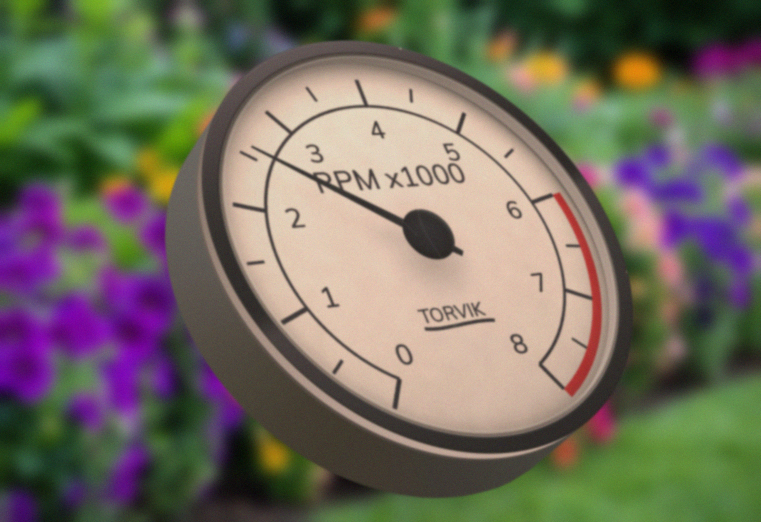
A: 2500 rpm
